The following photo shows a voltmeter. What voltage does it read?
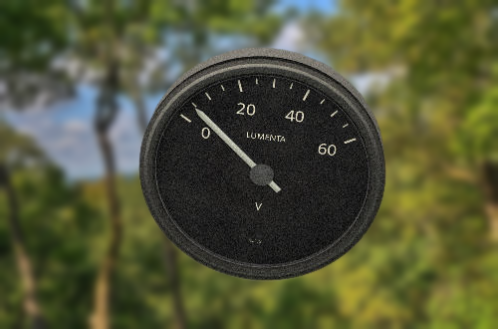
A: 5 V
